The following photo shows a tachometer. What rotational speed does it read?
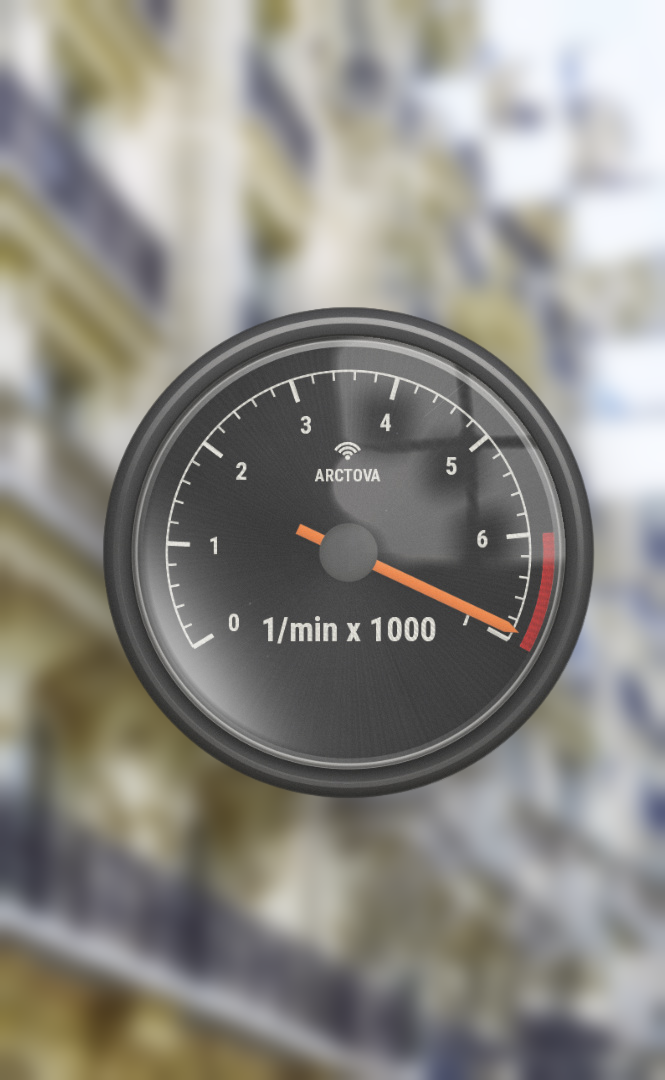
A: 6900 rpm
